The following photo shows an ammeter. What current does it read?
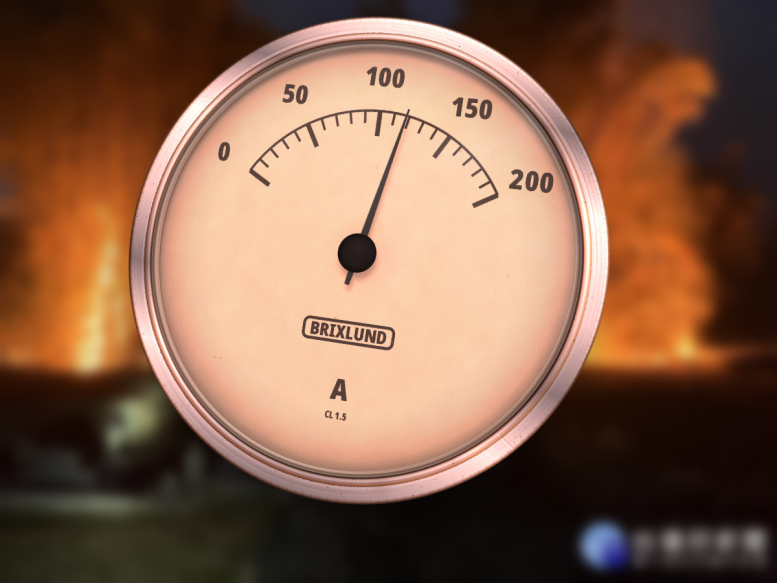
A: 120 A
